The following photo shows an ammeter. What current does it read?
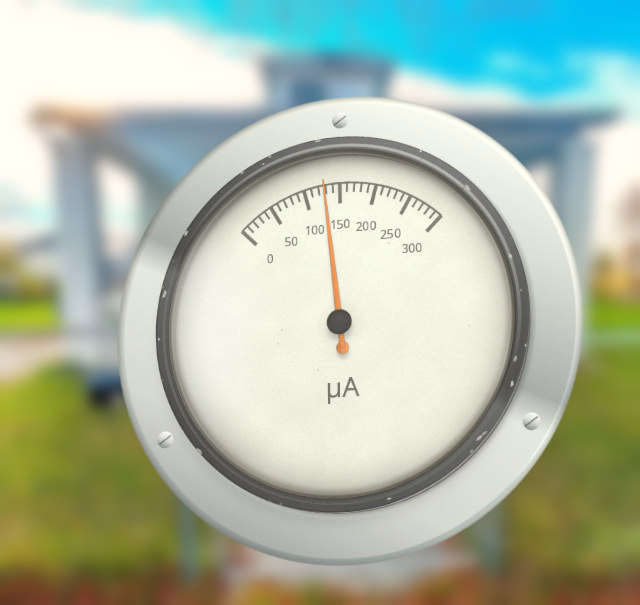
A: 130 µA
